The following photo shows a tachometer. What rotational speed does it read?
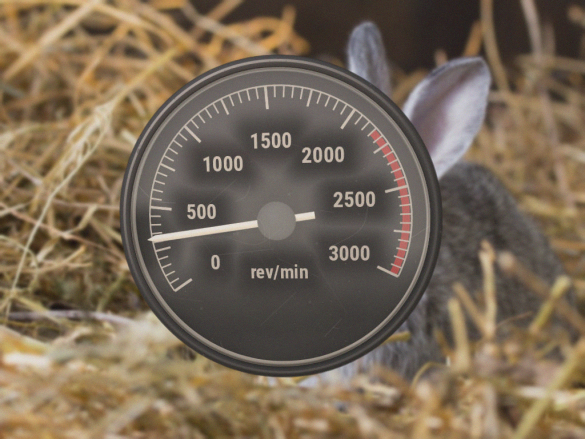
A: 325 rpm
